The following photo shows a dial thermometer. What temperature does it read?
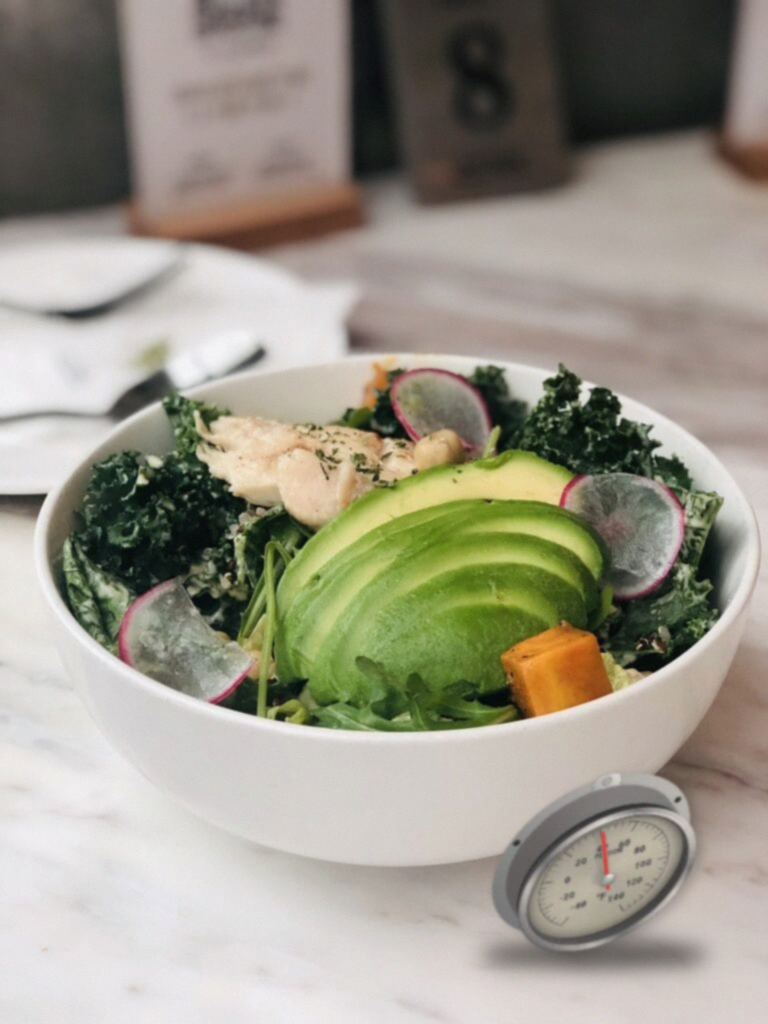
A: 40 °F
